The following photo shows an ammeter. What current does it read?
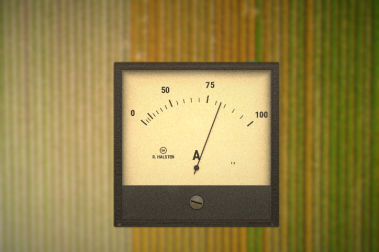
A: 82.5 A
